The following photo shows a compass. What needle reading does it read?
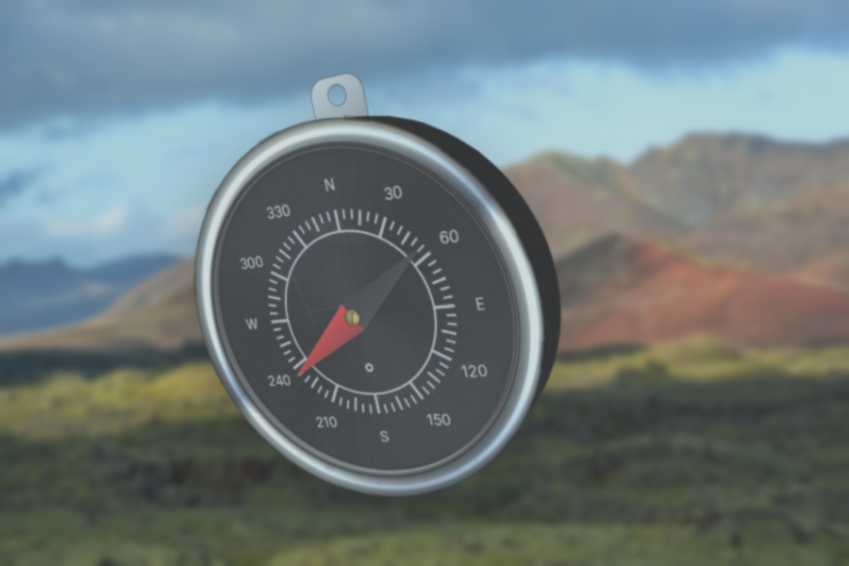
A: 235 °
